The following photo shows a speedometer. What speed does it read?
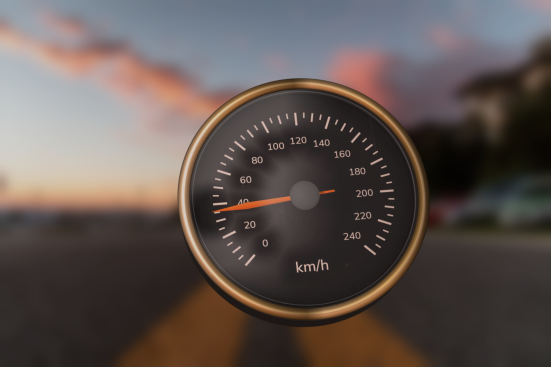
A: 35 km/h
